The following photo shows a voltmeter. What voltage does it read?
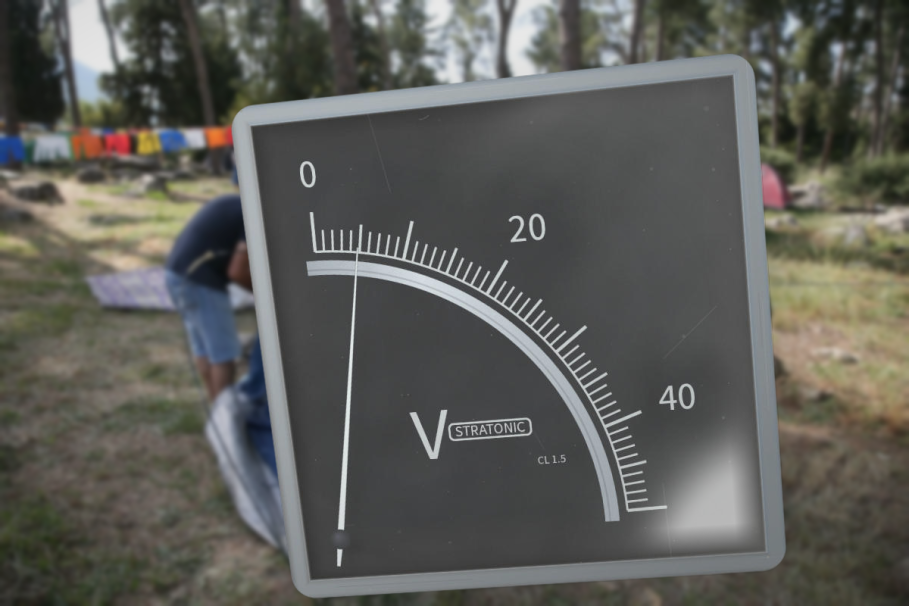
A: 5 V
